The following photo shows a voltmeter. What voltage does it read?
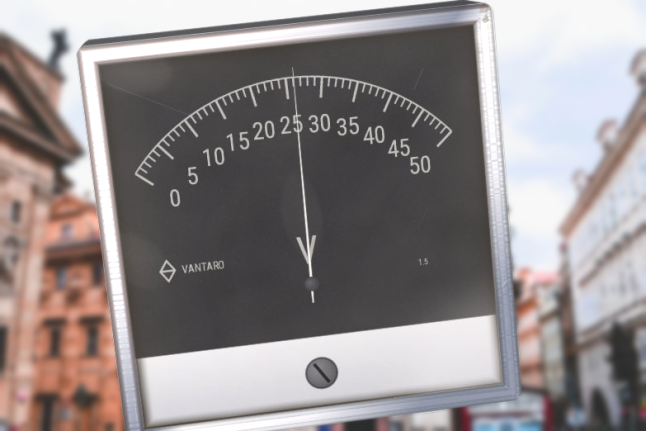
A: 26 V
